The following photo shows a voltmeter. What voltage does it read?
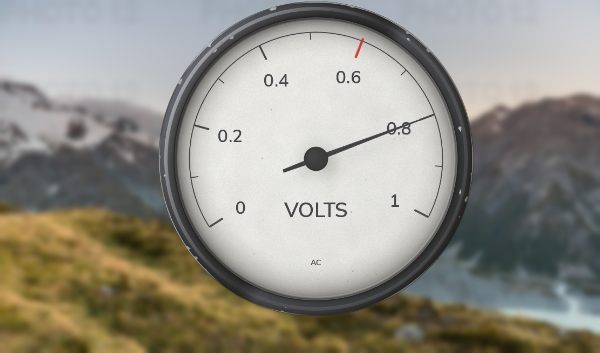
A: 0.8 V
